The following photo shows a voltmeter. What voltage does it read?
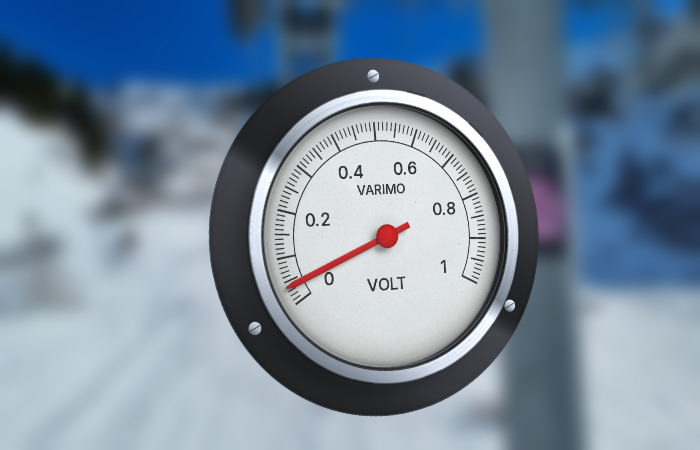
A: 0.04 V
